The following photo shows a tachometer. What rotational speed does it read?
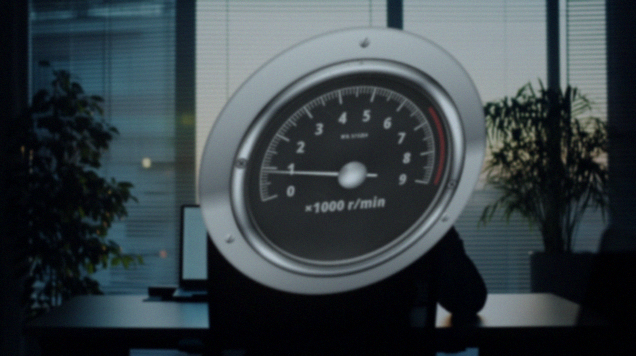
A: 1000 rpm
